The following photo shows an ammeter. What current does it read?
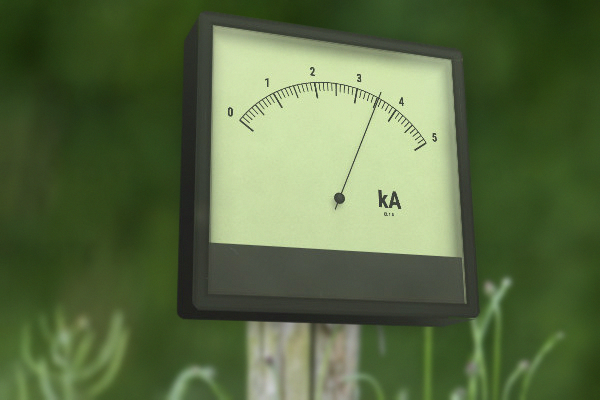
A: 3.5 kA
